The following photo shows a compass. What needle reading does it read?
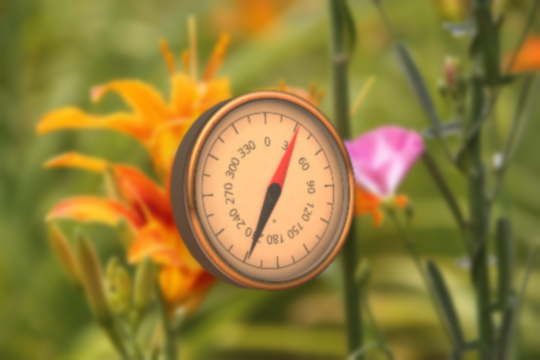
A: 30 °
